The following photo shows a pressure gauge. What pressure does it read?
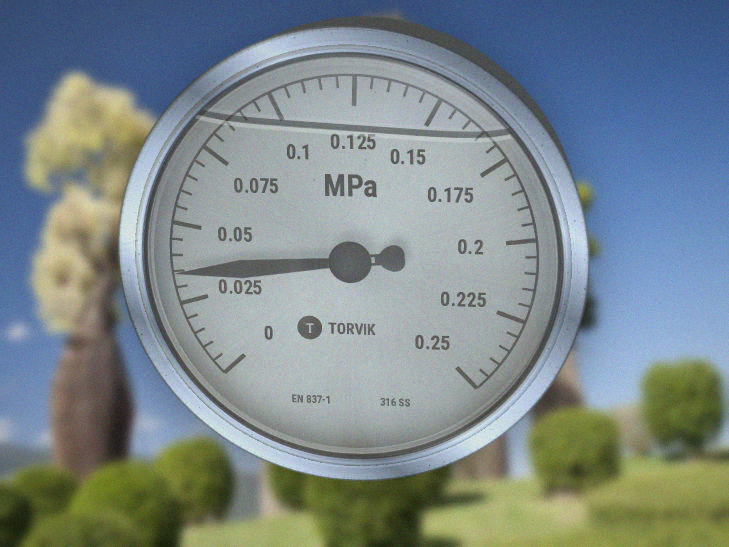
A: 0.035 MPa
